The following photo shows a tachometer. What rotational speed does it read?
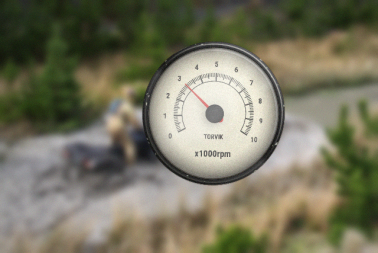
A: 3000 rpm
